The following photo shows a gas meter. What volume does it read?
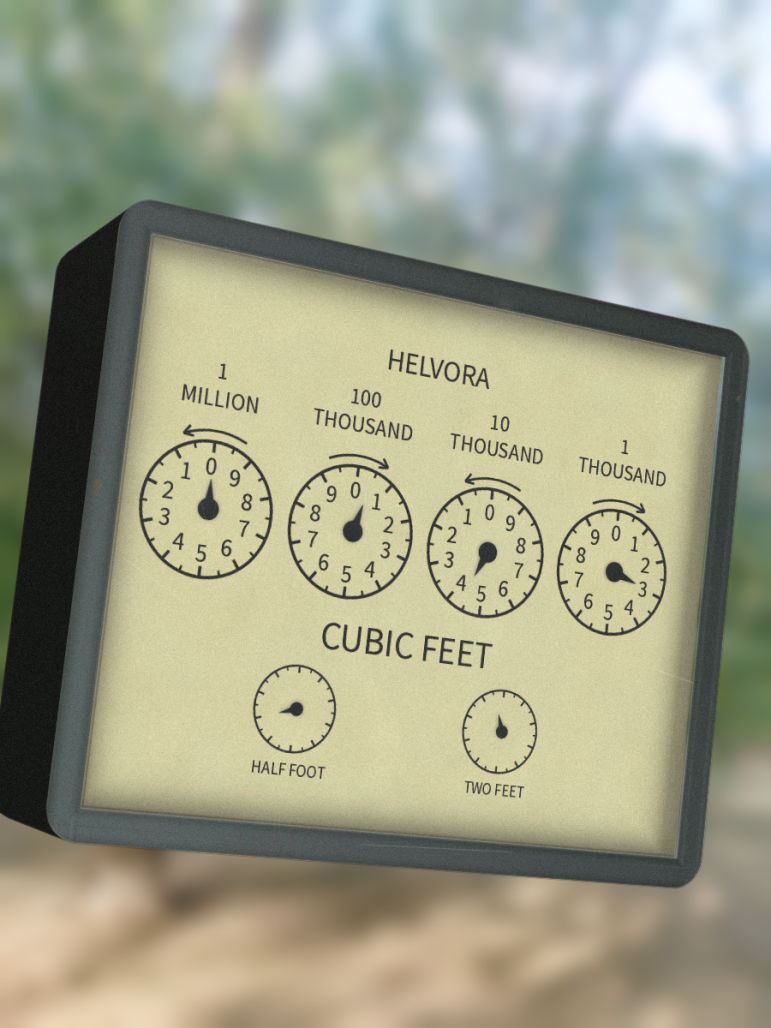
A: 4300 ft³
